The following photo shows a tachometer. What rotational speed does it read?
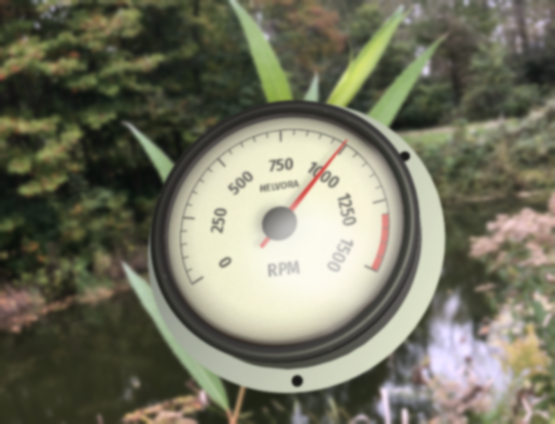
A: 1000 rpm
